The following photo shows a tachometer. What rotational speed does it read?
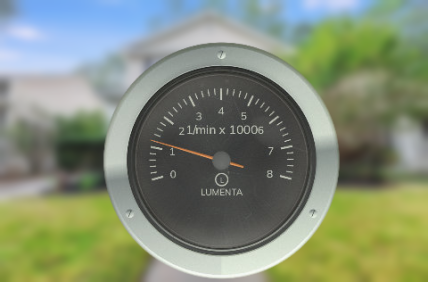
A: 1200 rpm
